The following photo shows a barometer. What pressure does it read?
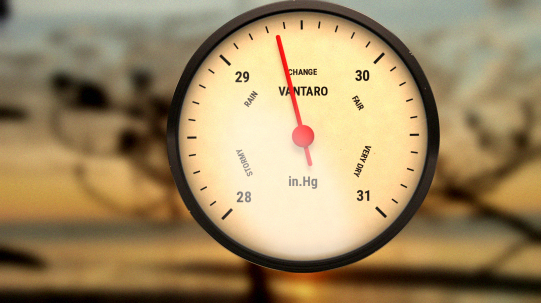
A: 29.35 inHg
